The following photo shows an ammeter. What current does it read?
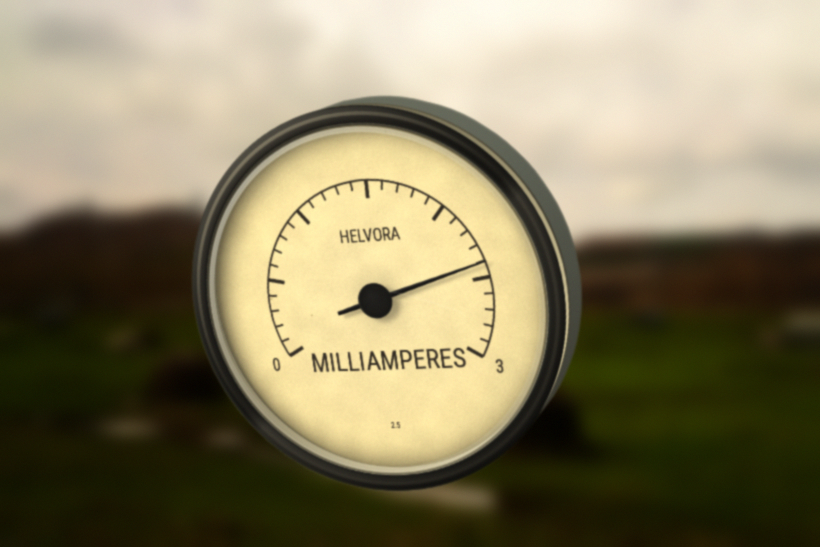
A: 2.4 mA
